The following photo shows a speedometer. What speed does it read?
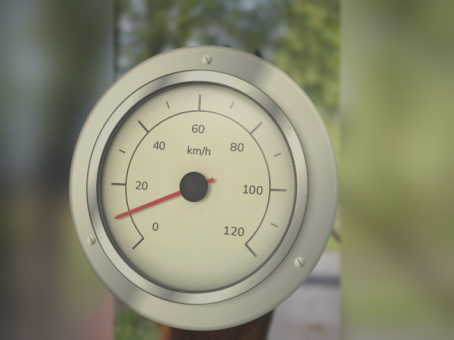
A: 10 km/h
